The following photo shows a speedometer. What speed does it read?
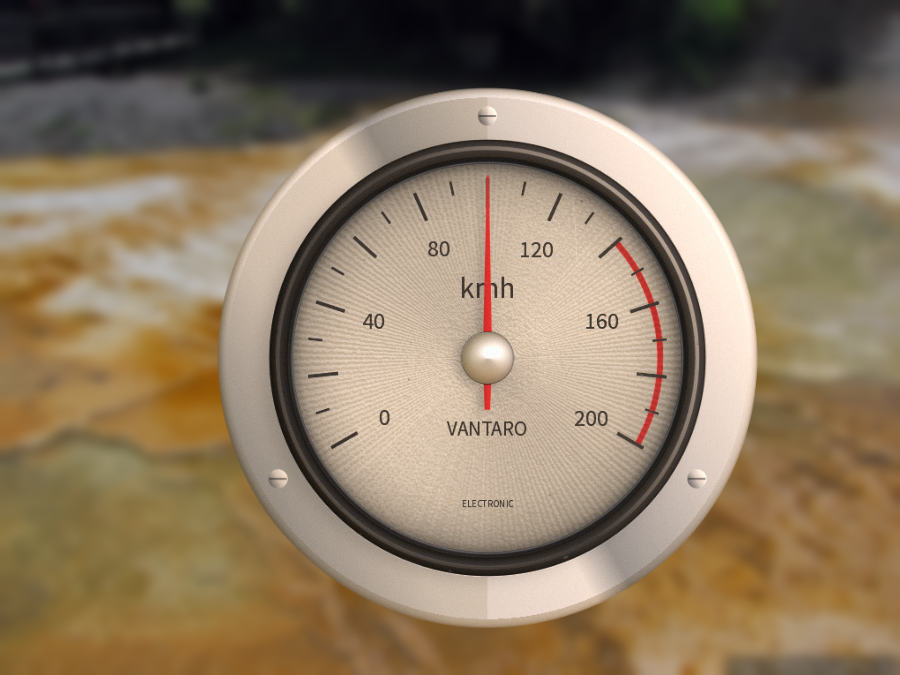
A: 100 km/h
